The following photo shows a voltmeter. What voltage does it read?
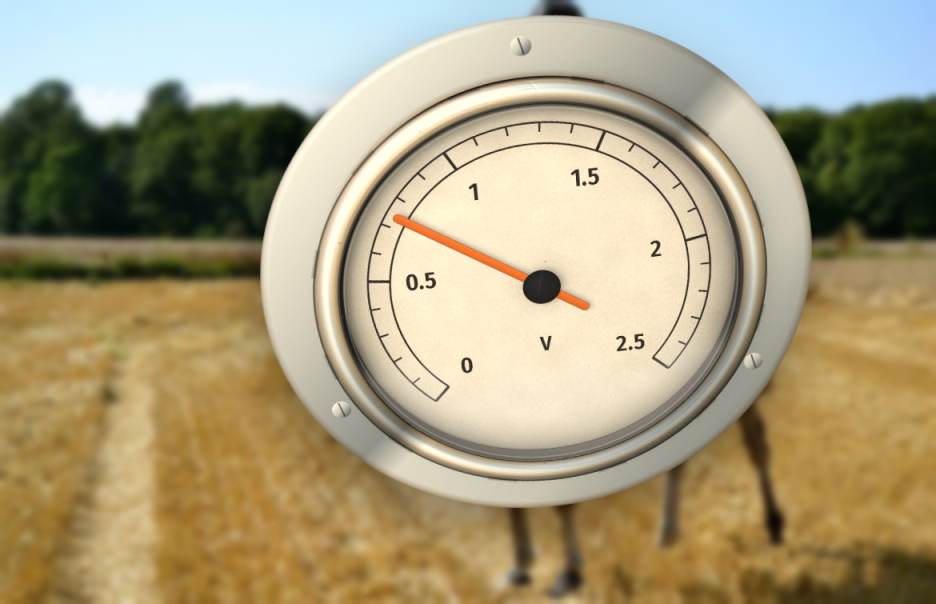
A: 0.75 V
